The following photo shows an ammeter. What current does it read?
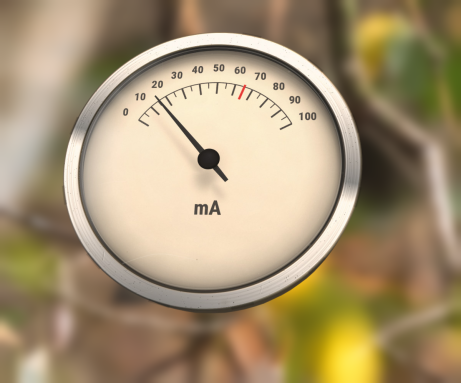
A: 15 mA
